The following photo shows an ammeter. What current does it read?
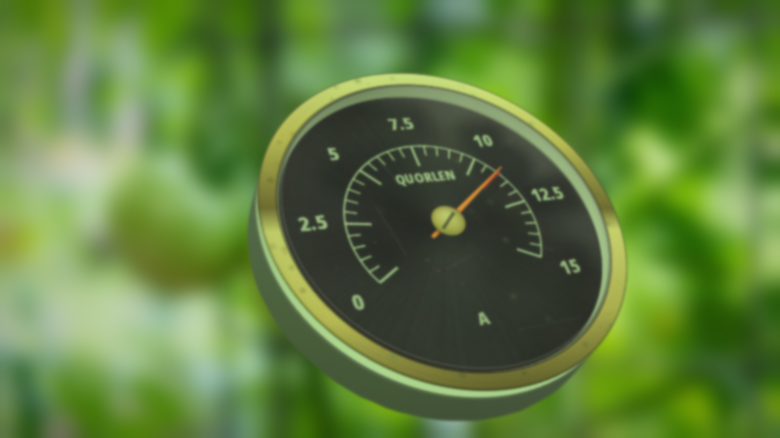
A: 11 A
